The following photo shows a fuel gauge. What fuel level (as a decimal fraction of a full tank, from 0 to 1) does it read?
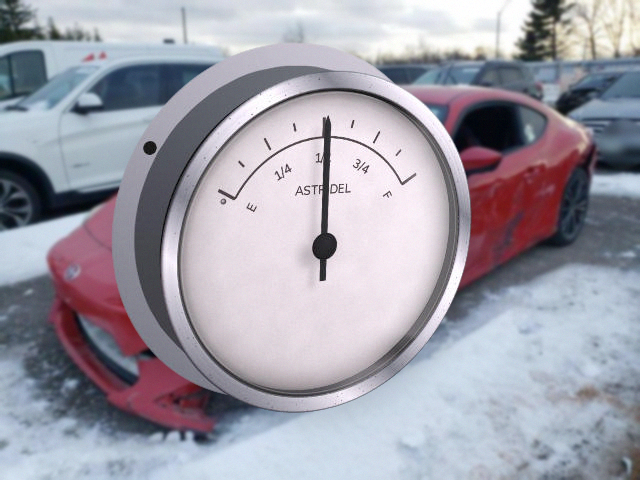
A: 0.5
